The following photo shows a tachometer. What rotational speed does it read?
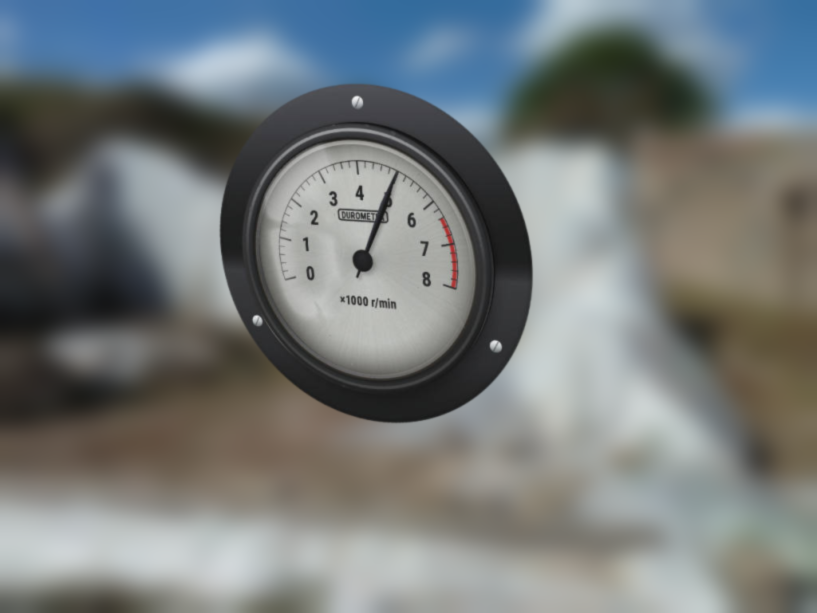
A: 5000 rpm
